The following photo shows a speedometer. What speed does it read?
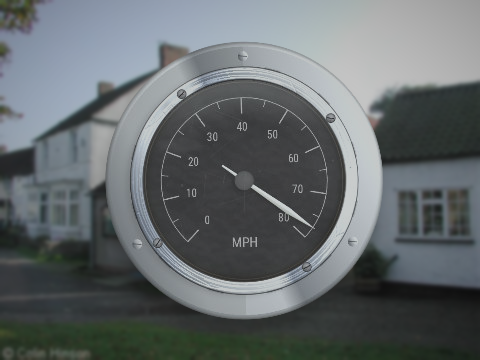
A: 77.5 mph
